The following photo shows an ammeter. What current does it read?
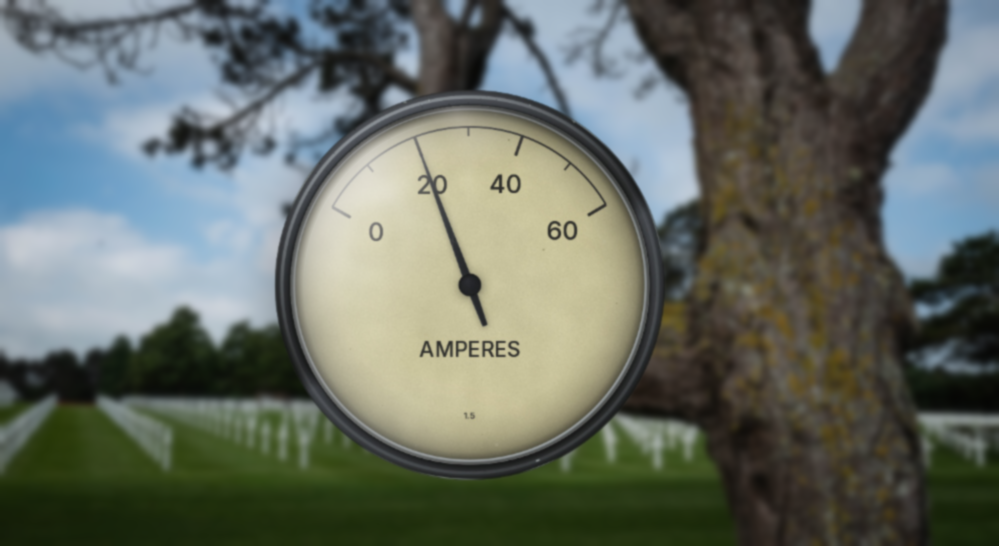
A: 20 A
